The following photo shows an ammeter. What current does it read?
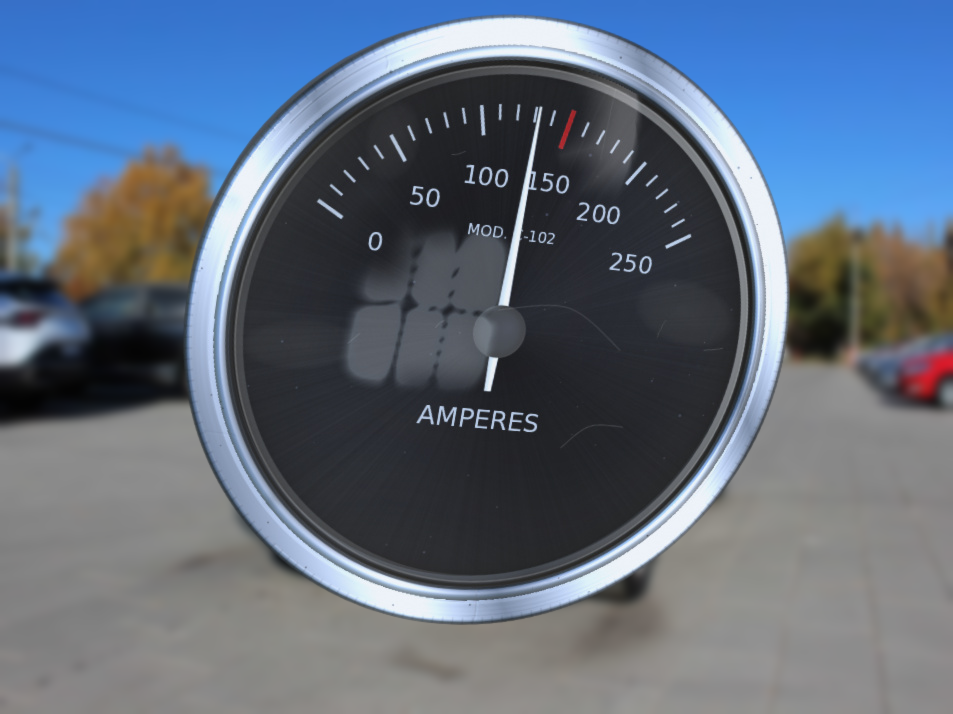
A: 130 A
